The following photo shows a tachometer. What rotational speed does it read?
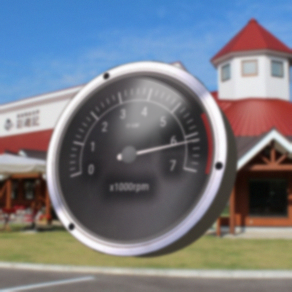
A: 6200 rpm
